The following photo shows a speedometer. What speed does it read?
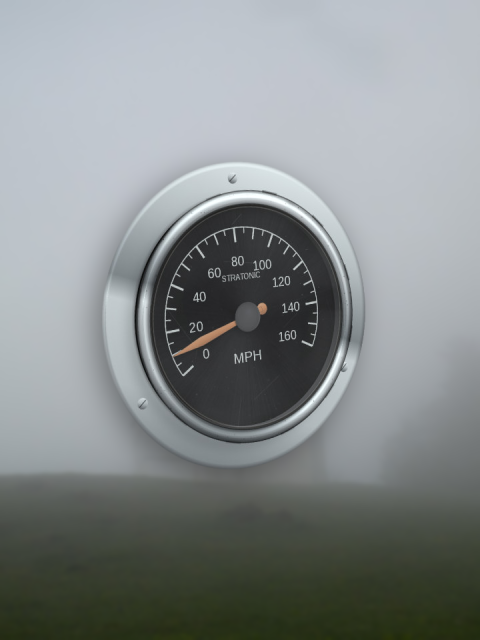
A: 10 mph
